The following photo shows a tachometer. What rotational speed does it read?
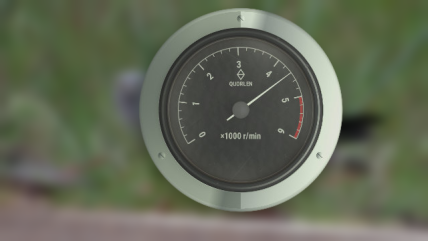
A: 4400 rpm
